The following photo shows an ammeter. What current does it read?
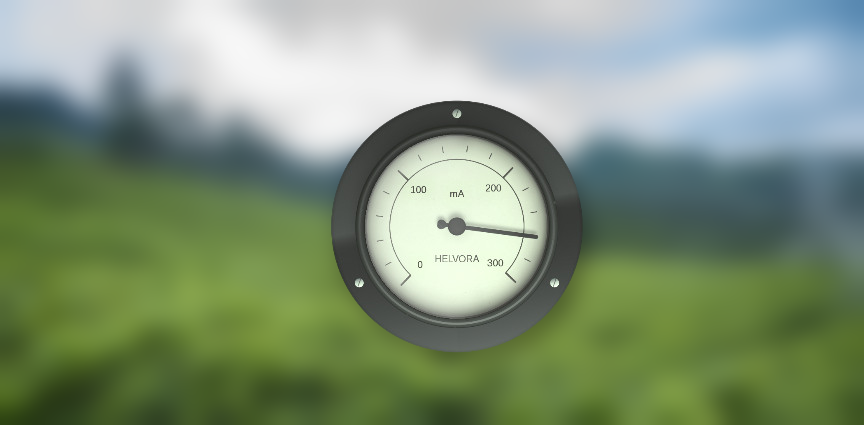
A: 260 mA
